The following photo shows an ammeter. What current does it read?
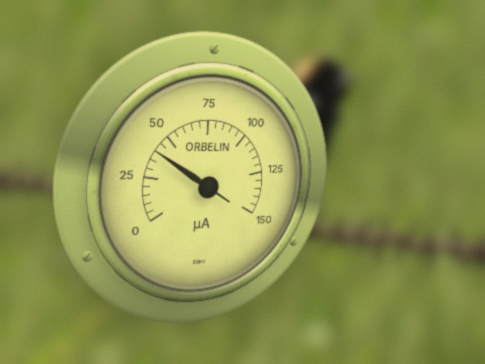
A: 40 µA
